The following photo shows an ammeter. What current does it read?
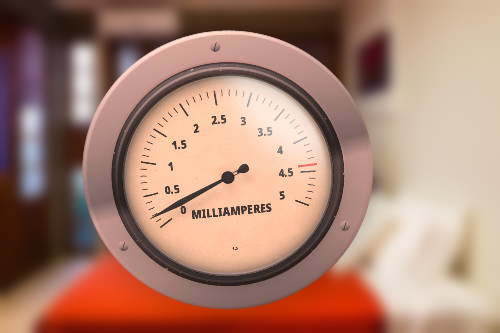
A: 0.2 mA
